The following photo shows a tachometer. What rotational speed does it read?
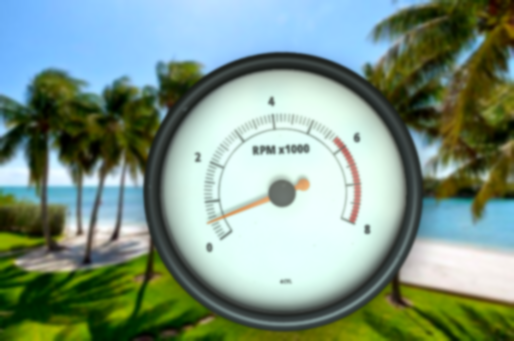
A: 500 rpm
